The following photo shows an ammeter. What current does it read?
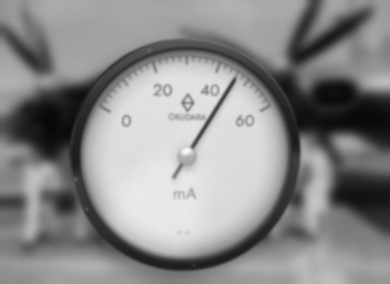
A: 46 mA
